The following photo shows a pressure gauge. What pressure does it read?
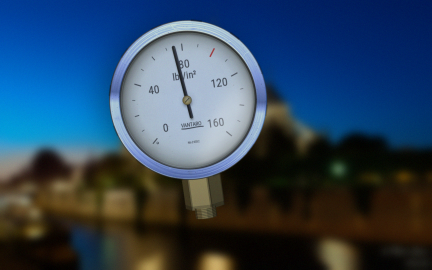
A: 75 psi
